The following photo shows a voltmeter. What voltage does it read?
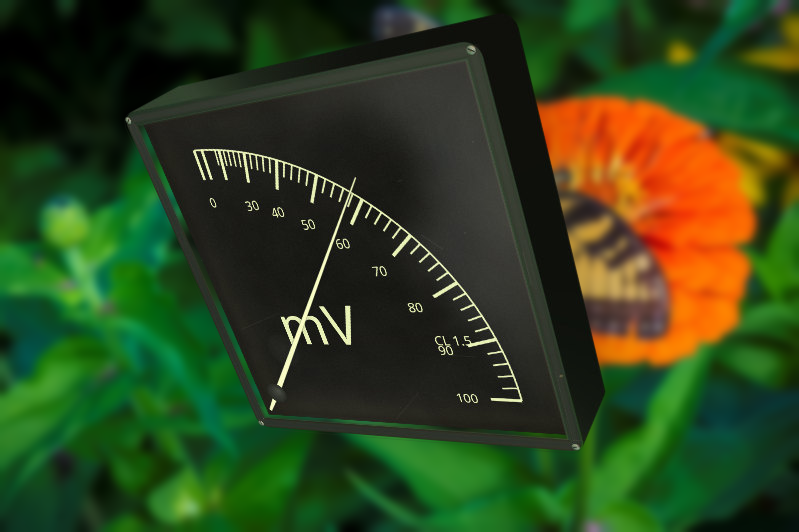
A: 58 mV
